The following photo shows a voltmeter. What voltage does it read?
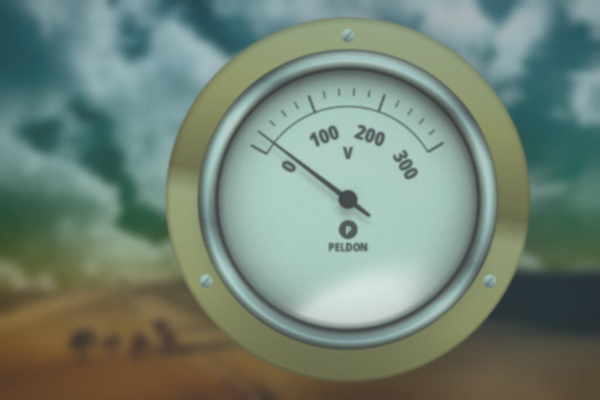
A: 20 V
